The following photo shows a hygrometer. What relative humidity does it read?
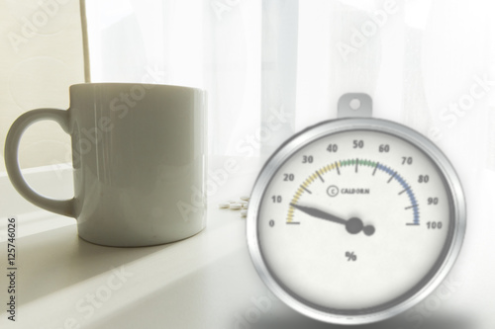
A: 10 %
